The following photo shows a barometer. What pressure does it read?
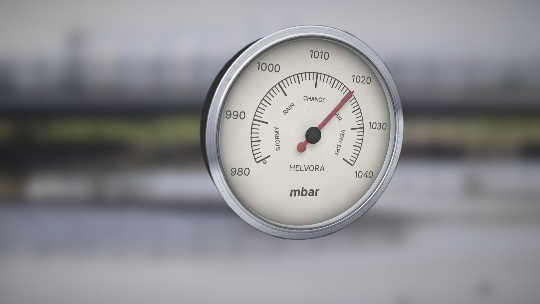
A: 1020 mbar
